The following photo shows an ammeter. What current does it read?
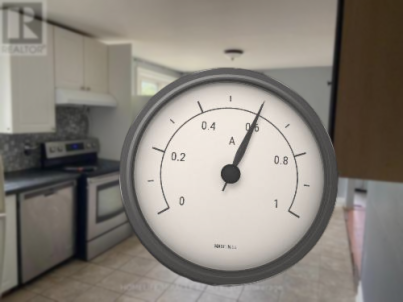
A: 0.6 A
